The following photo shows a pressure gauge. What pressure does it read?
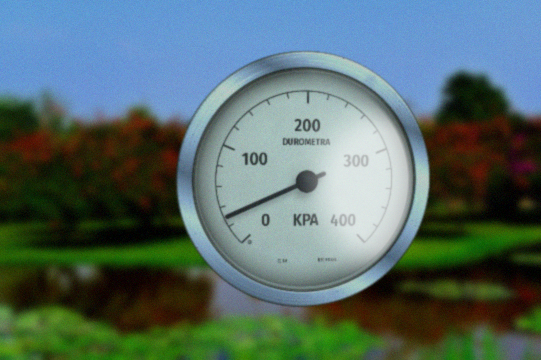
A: 30 kPa
